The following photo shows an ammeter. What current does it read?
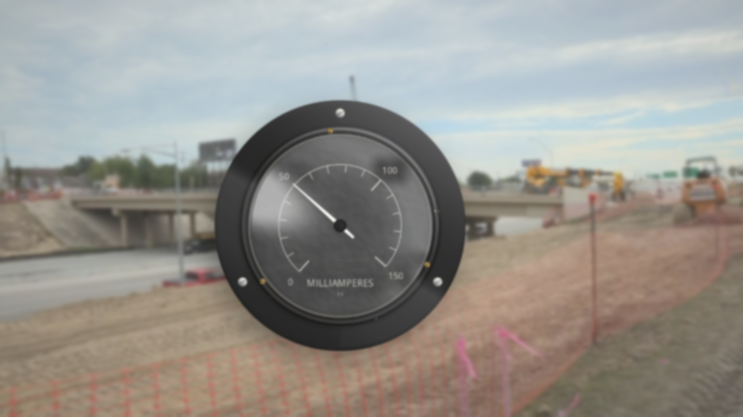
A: 50 mA
